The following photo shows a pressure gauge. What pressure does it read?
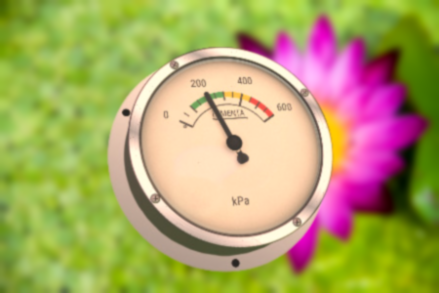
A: 200 kPa
